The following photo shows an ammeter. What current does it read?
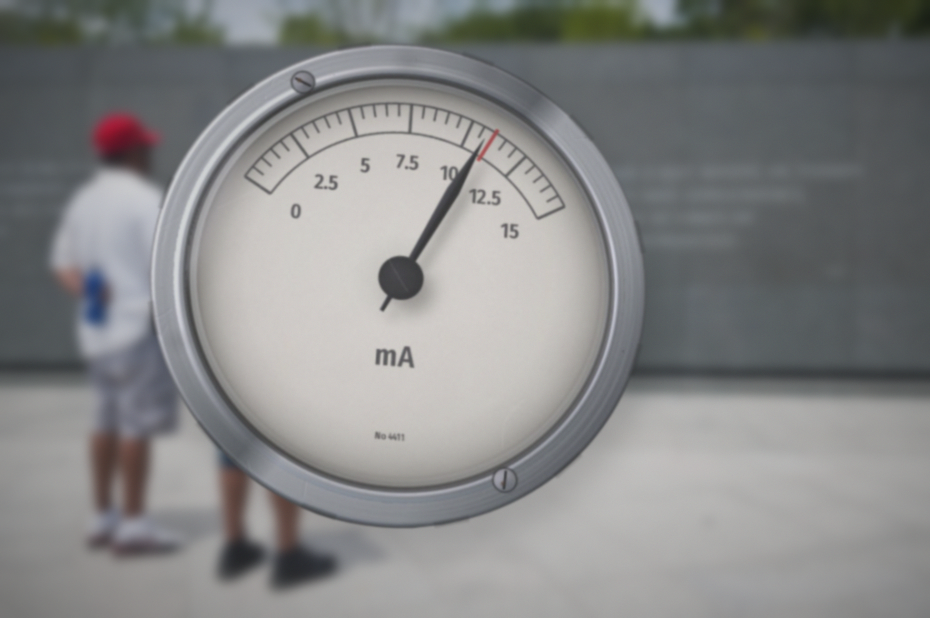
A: 10.75 mA
